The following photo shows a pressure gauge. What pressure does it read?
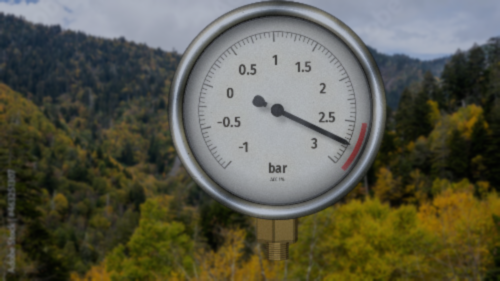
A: 2.75 bar
